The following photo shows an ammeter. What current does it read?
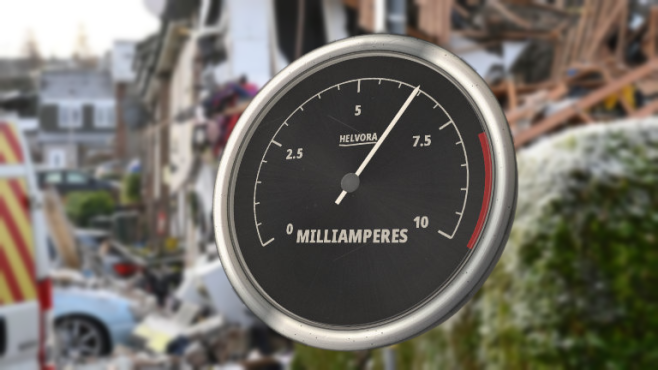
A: 6.5 mA
